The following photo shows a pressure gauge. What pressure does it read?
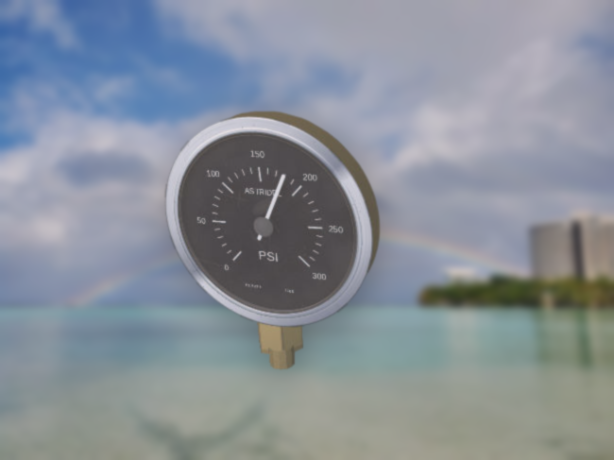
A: 180 psi
